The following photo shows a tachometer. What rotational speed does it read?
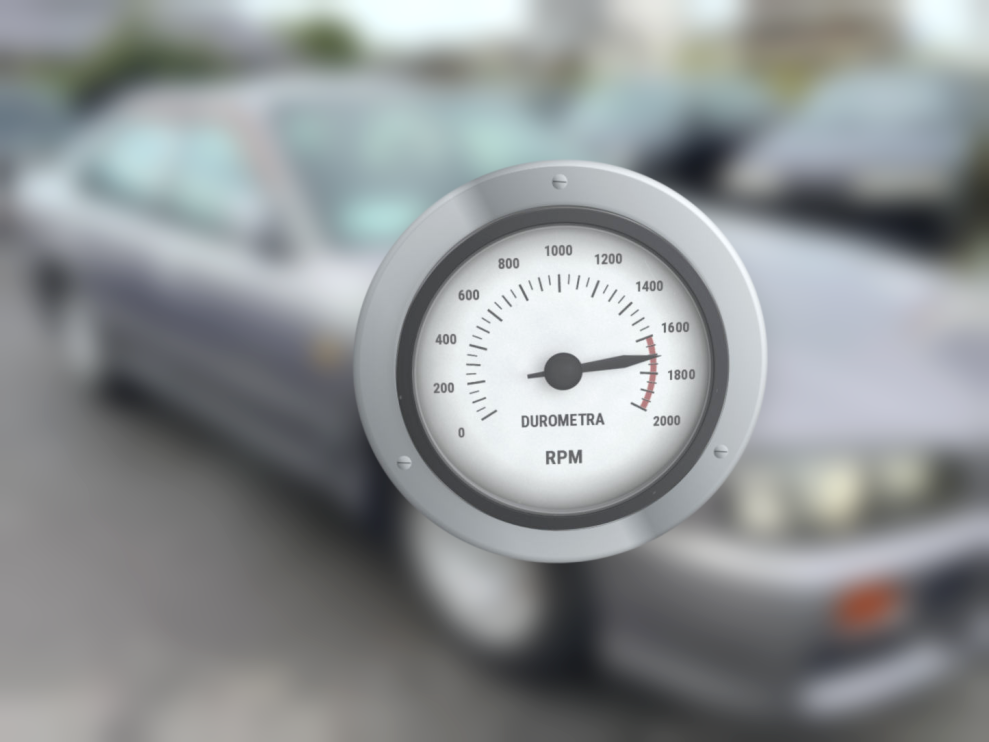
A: 1700 rpm
